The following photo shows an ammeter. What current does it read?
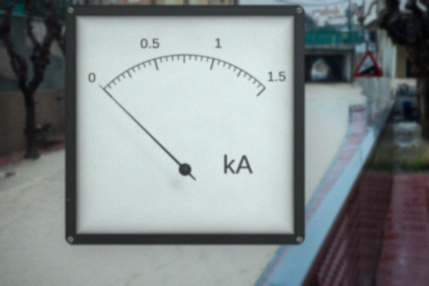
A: 0 kA
